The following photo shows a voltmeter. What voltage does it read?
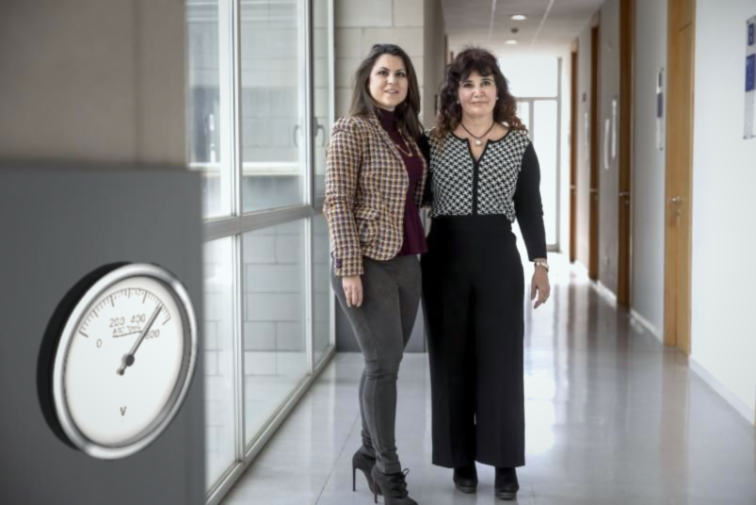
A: 500 V
